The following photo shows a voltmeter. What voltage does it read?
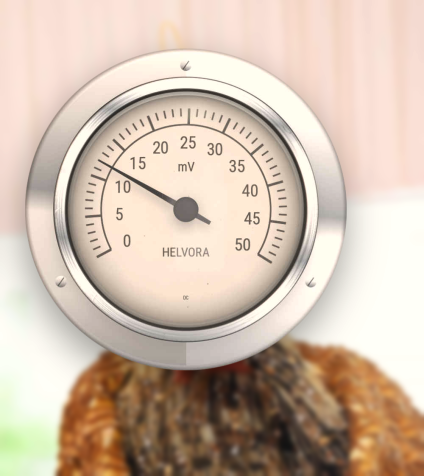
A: 12 mV
